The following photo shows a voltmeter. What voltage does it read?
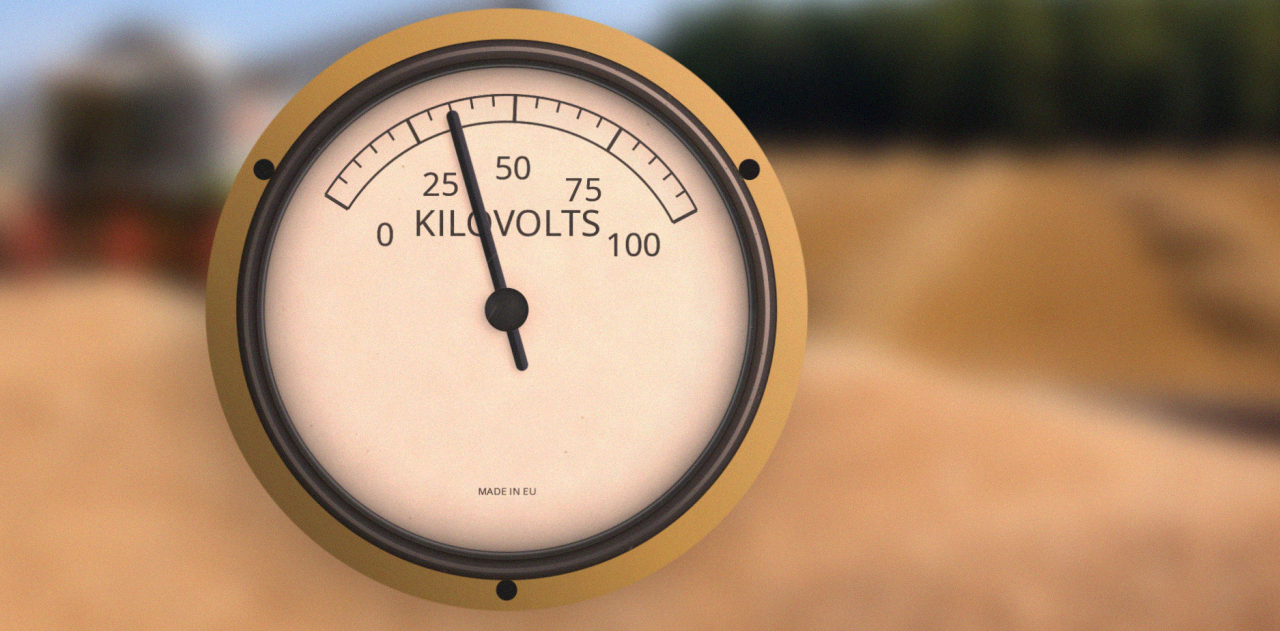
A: 35 kV
